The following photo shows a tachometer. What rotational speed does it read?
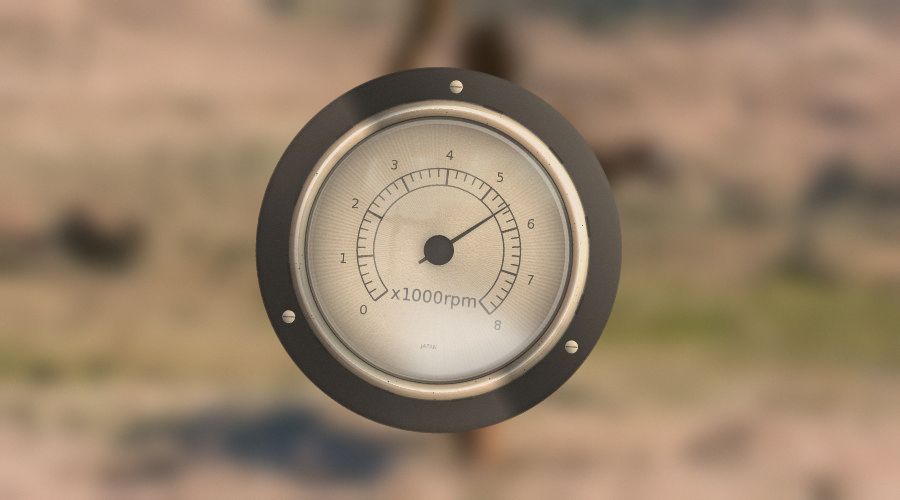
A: 5500 rpm
